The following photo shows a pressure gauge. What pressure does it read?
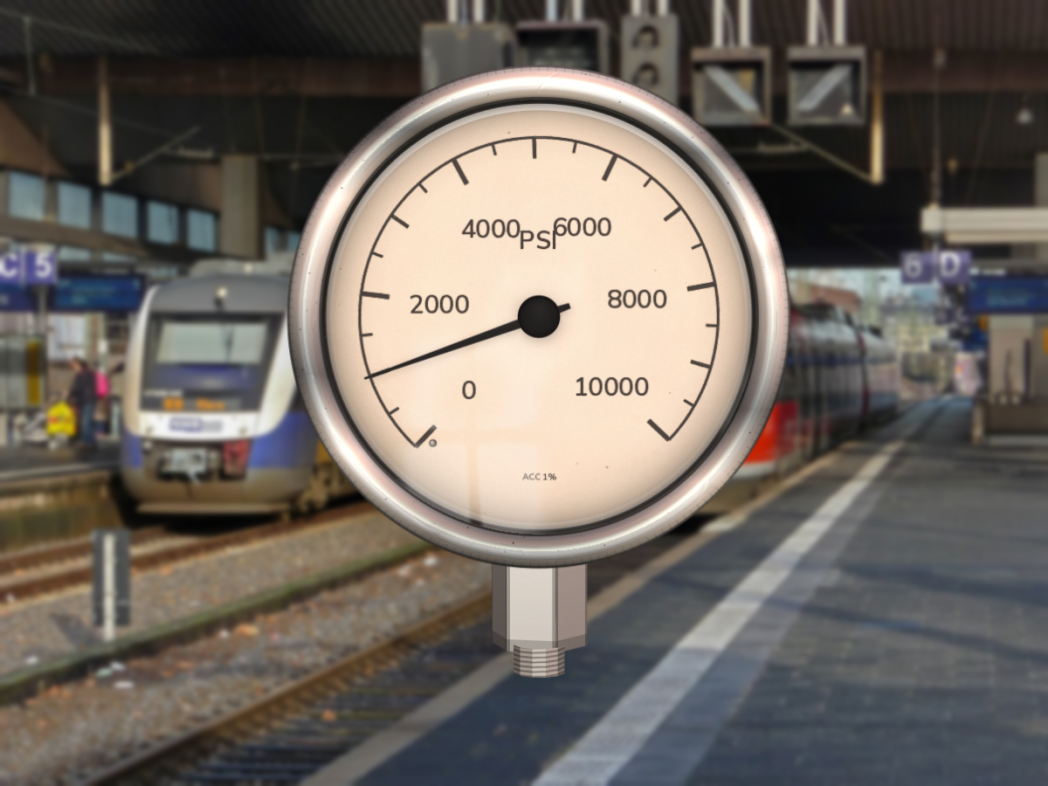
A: 1000 psi
